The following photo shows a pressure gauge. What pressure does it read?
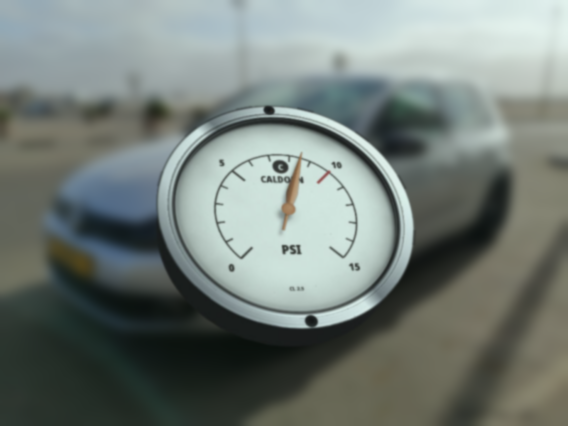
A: 8.5 psi
